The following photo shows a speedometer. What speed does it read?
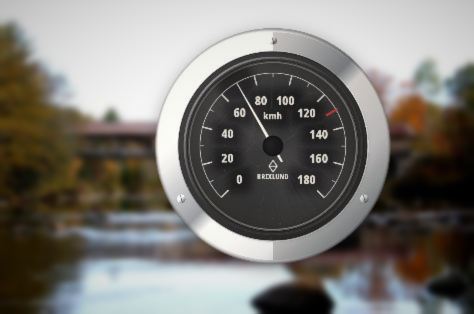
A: 70 km/h
